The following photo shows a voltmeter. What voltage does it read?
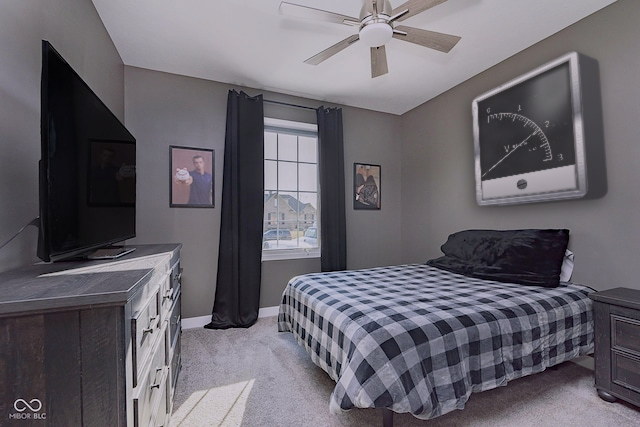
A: 2 V
